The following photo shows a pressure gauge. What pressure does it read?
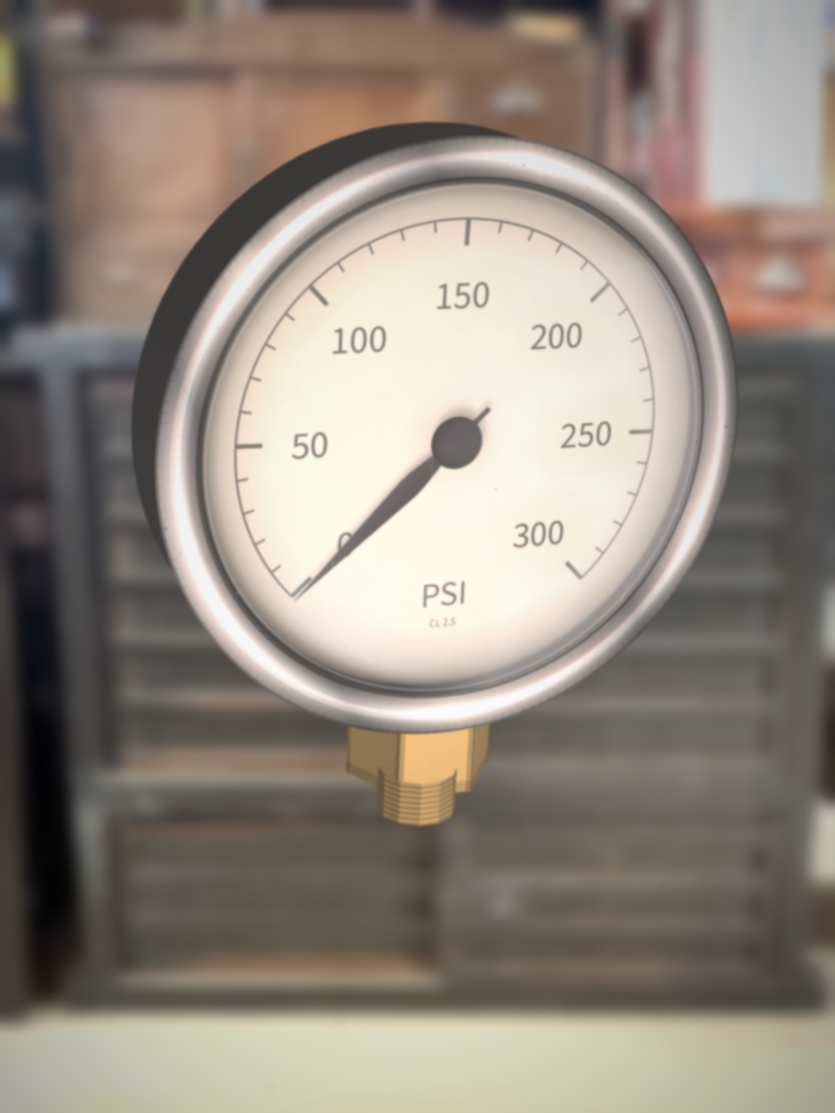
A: 0 psi
